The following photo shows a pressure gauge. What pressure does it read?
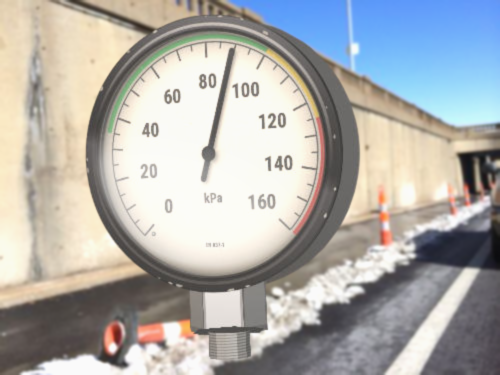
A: 90 kPa
